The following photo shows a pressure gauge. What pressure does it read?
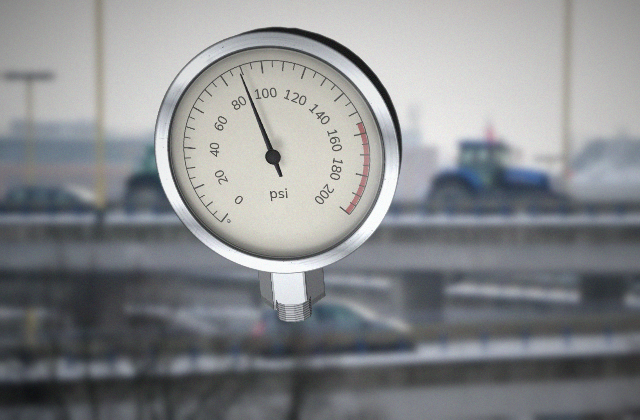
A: 90 psi
